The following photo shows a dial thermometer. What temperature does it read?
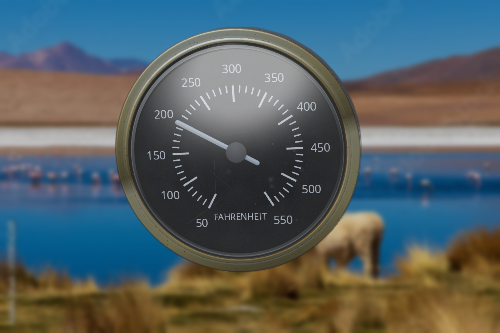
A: 200 °F
